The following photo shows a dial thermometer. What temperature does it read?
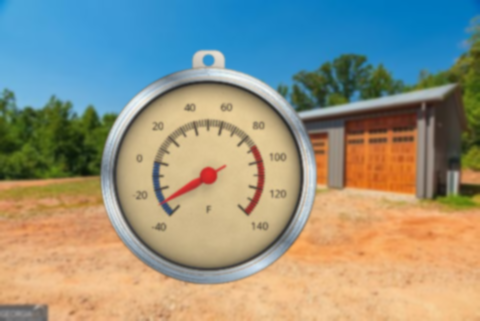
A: -30 °F
